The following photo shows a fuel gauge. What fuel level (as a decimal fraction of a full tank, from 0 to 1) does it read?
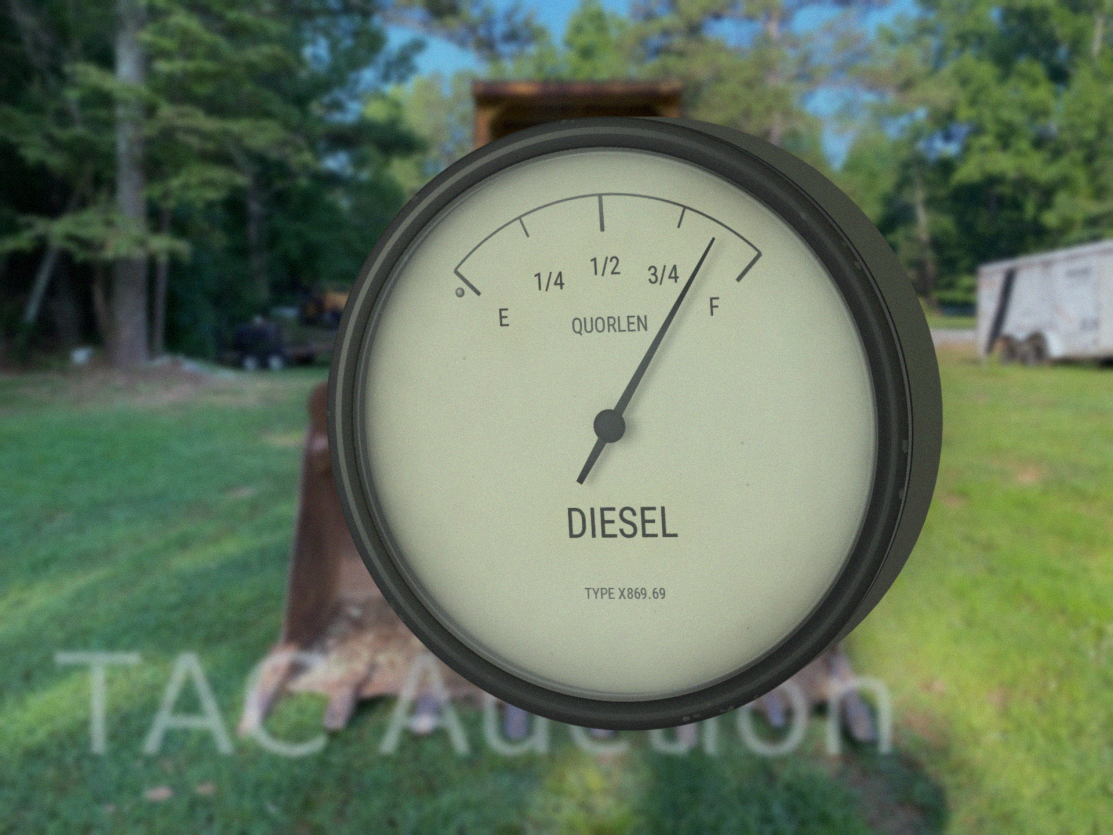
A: 0.875
